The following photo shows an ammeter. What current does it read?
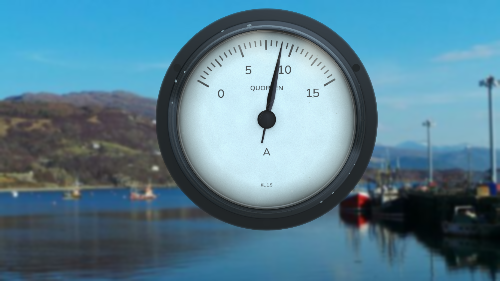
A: 9 A
